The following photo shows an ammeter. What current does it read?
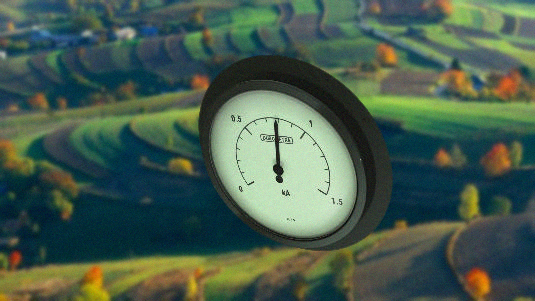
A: 0.8 kA
